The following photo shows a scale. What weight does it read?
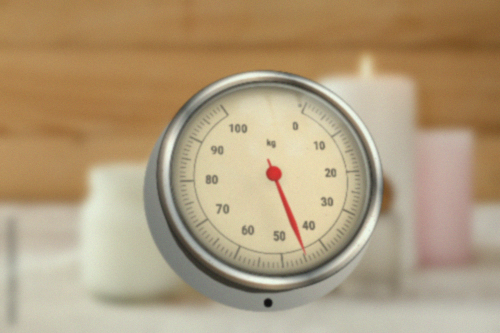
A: 45 kg
